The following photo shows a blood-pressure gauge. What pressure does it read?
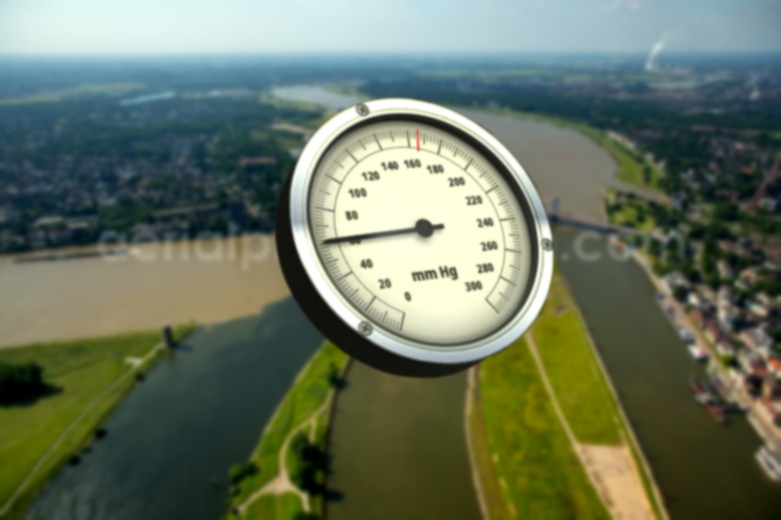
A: 60 mmHg
